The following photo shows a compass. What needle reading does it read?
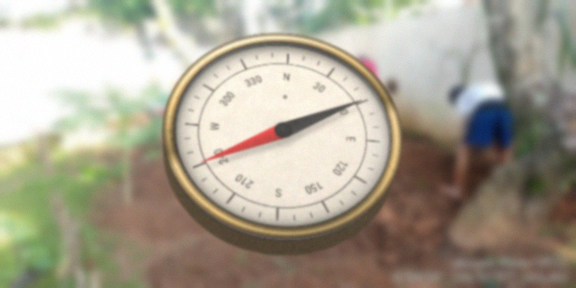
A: 240 °
